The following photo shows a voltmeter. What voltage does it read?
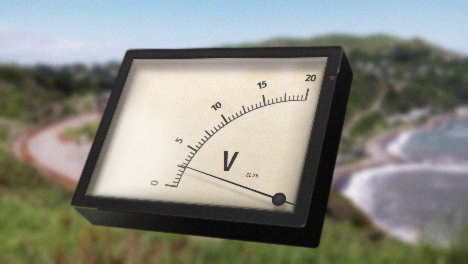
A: 2.5 V
